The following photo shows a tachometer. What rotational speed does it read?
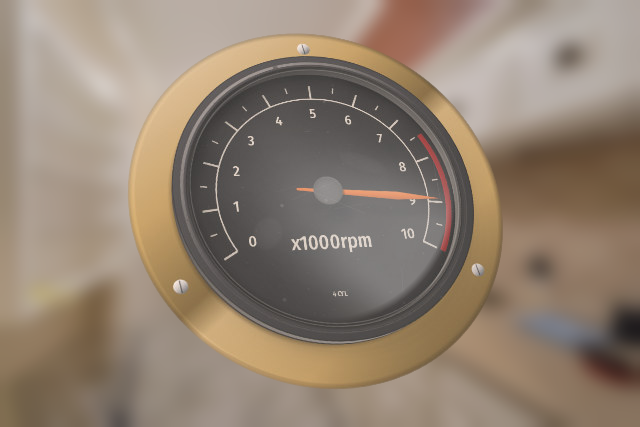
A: 9000 rpm
